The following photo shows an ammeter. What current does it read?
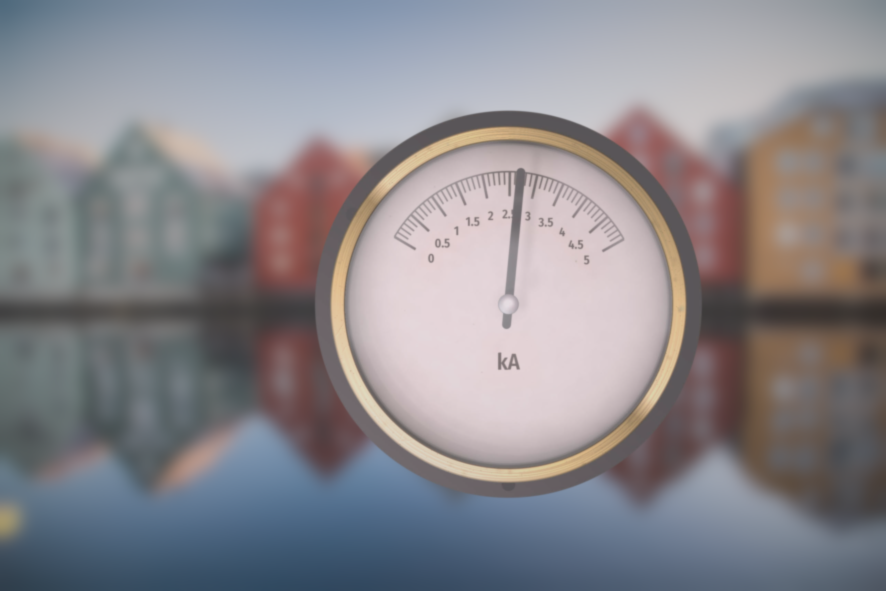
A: 2.7 kA
